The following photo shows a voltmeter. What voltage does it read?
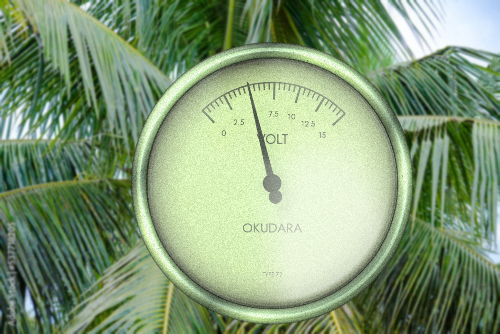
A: 5 V
